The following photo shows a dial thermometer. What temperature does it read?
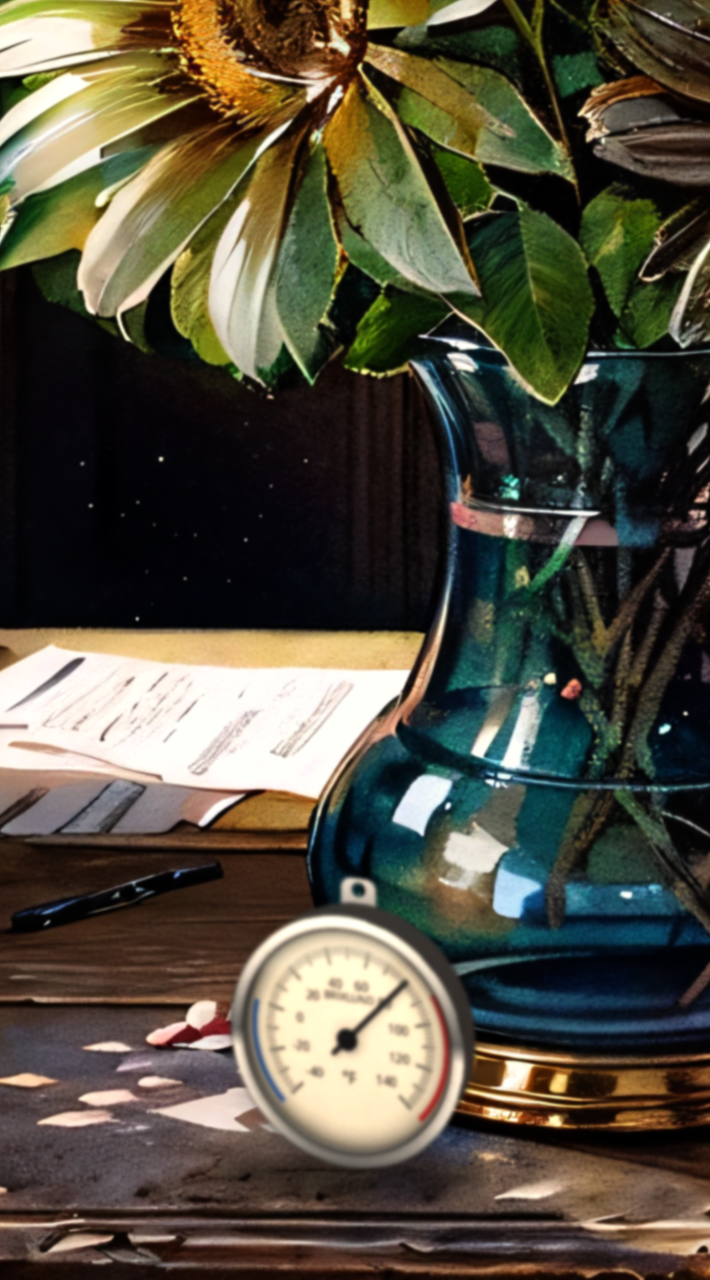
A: 80 °F
